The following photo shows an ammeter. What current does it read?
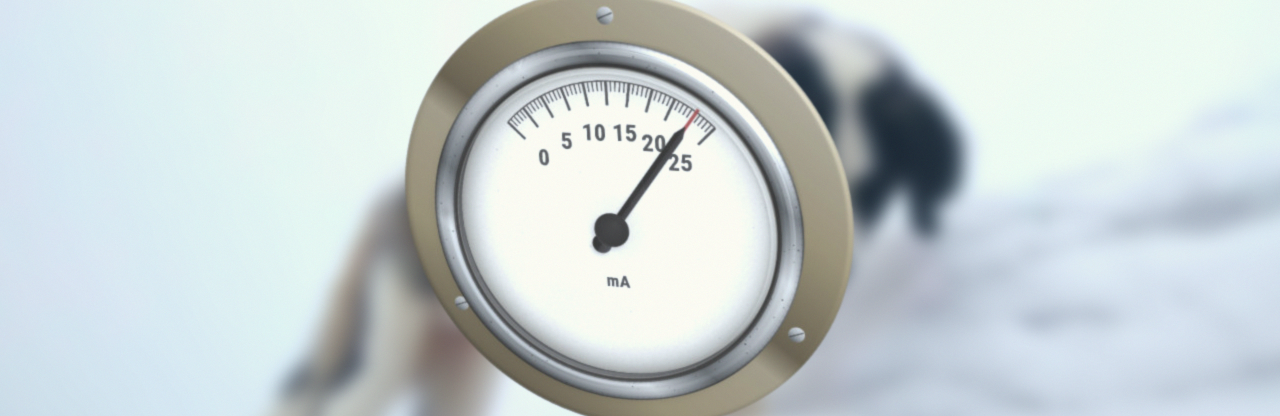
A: 22.5 mA
